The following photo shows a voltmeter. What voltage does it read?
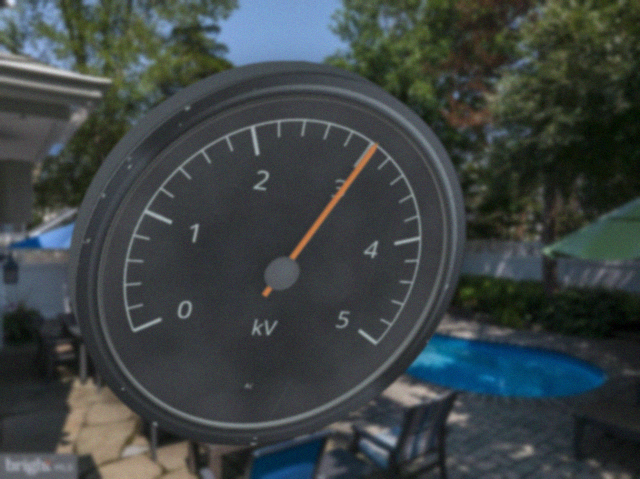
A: 3 kV
